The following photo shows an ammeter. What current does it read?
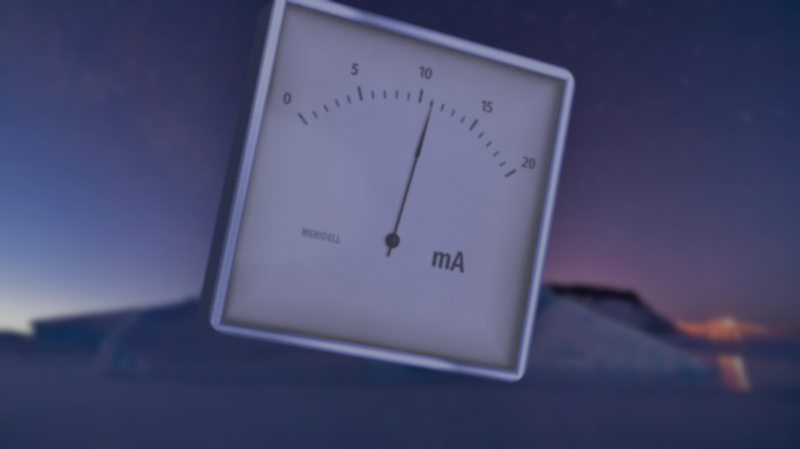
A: 11 mA
